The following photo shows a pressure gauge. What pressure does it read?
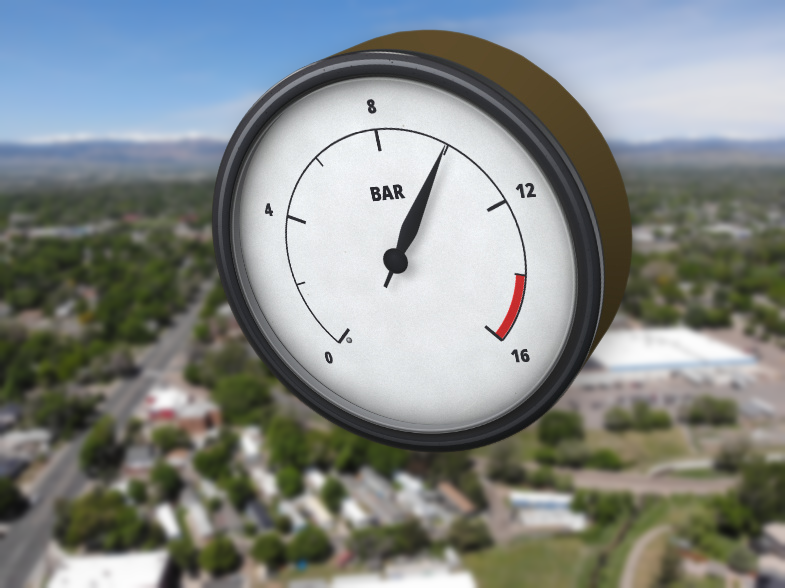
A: 10 bar
